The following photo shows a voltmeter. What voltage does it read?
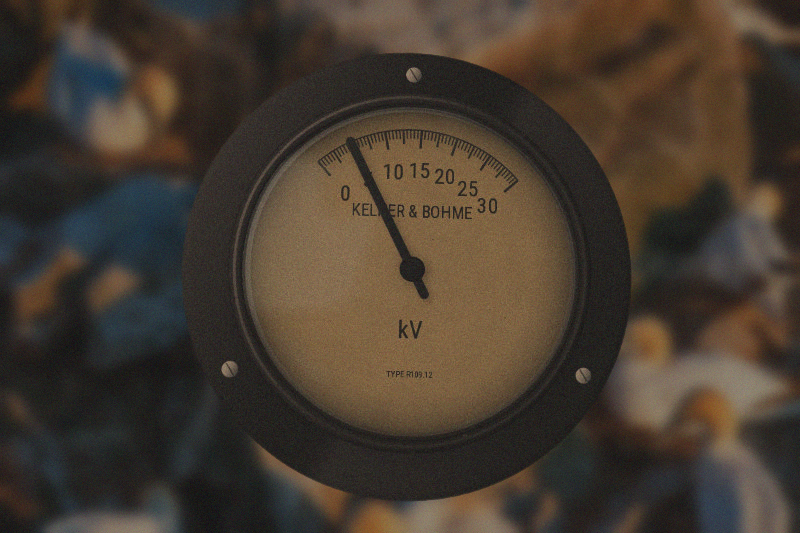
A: 5 kV
